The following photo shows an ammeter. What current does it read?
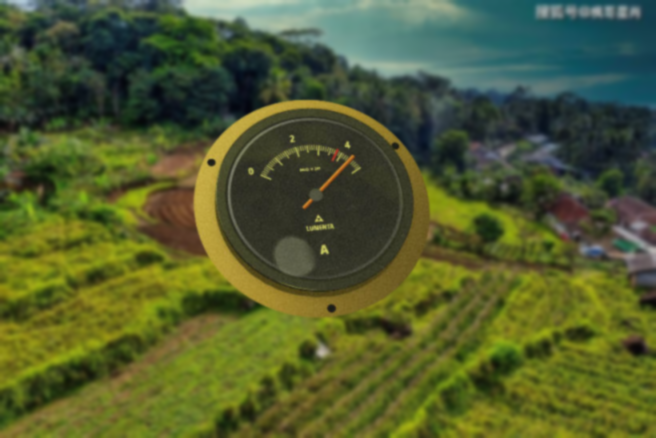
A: 4.5 A
